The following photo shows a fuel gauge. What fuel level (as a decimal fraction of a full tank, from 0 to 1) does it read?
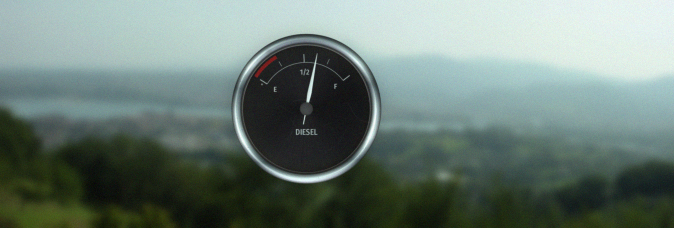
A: 0.625
